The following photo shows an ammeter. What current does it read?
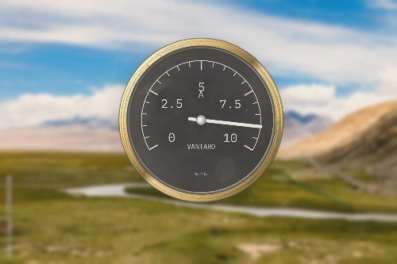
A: 9 A
